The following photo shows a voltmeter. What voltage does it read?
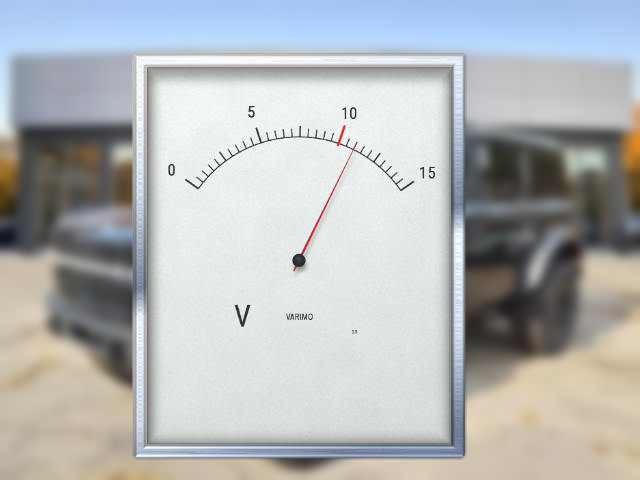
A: 11 V
